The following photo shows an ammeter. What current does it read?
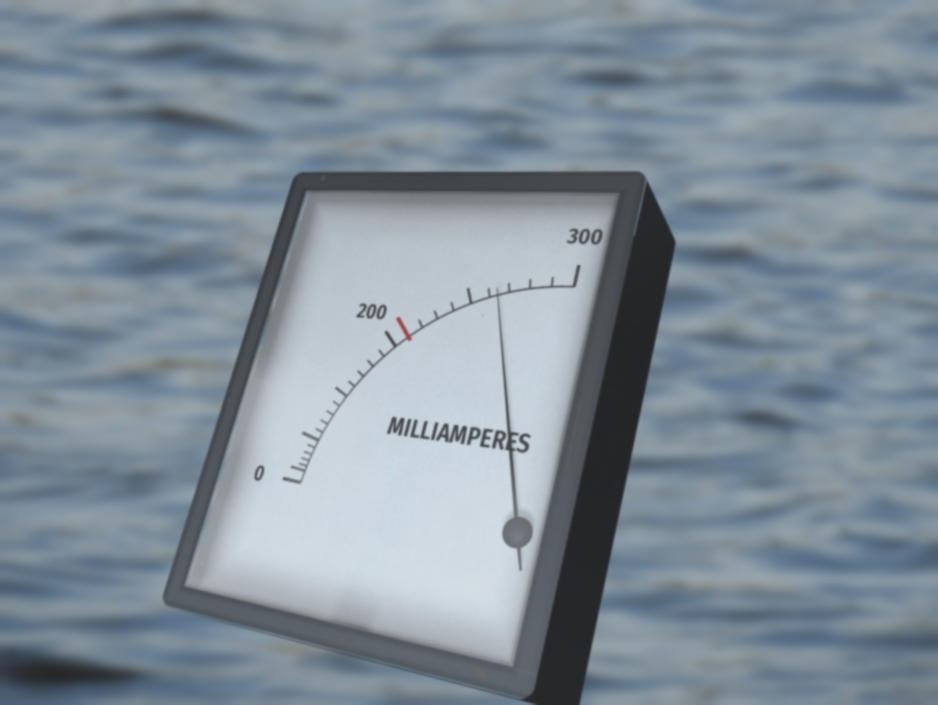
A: 265 mA
